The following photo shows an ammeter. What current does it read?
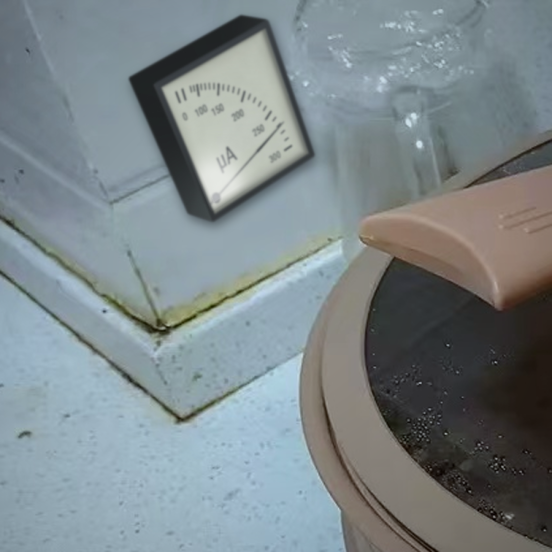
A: 270 µA
